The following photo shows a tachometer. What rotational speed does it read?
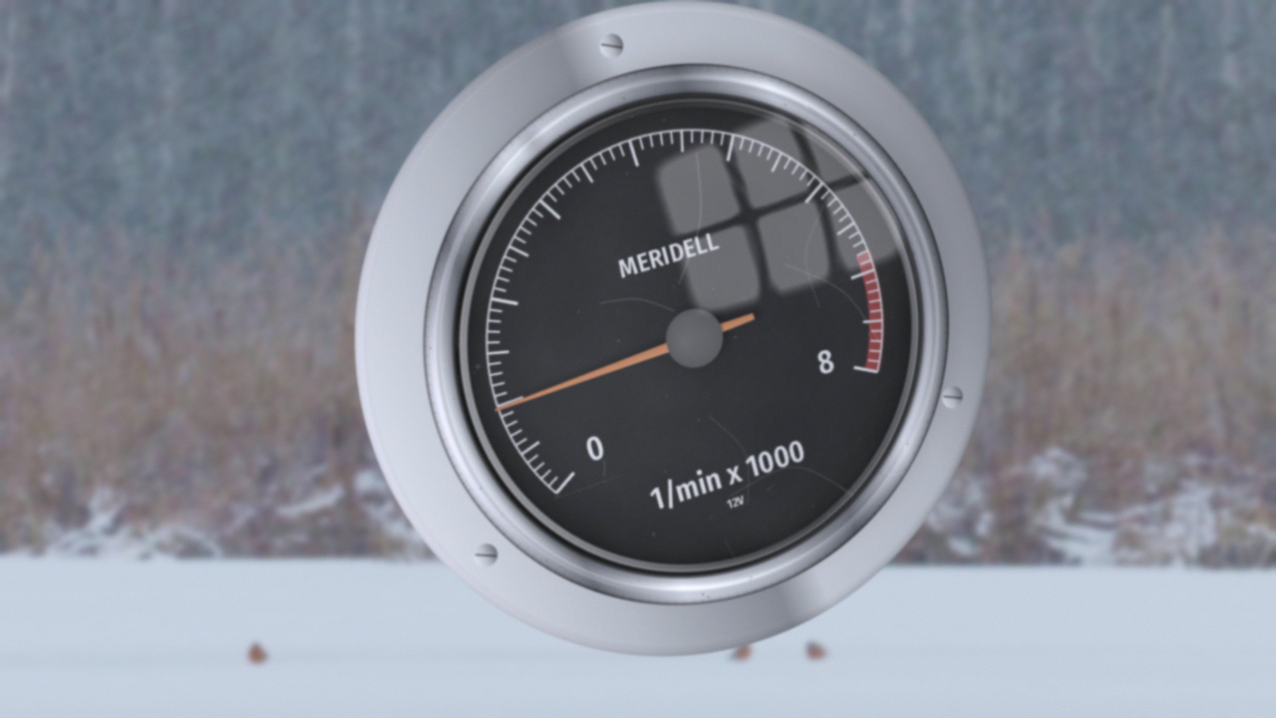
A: 1000 rpm
